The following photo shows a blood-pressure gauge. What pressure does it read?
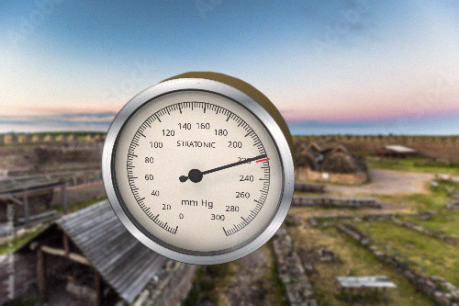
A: 220 mmHg
